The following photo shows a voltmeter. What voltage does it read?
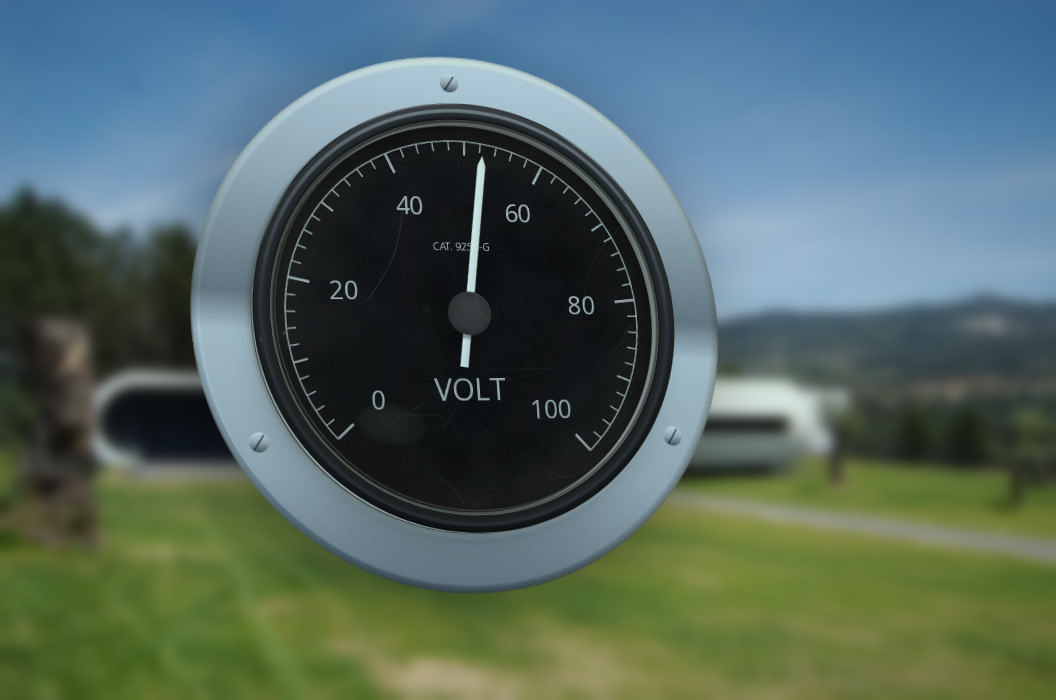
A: 52 V
